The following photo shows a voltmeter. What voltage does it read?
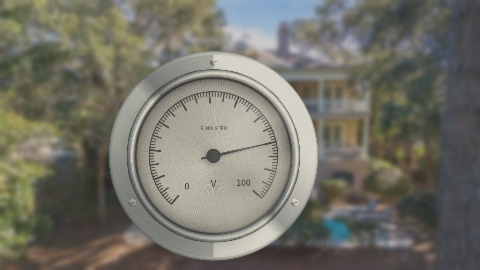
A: 80 V
